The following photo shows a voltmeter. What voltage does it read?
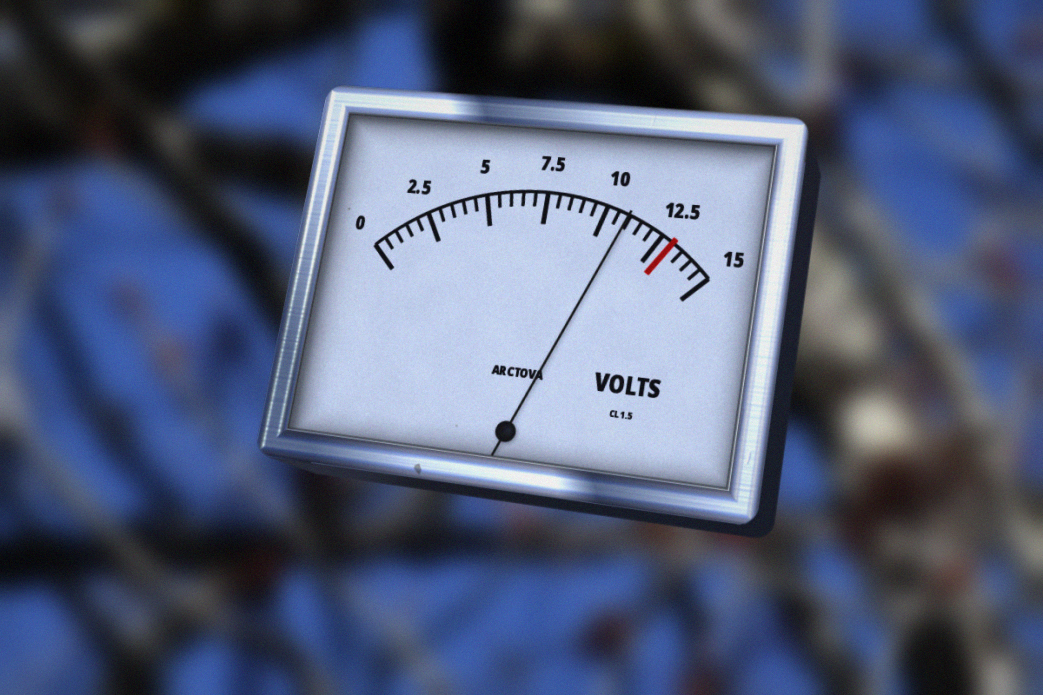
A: 11 V
